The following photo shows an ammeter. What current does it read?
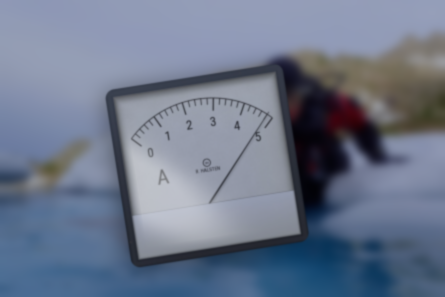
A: 4.8 A
